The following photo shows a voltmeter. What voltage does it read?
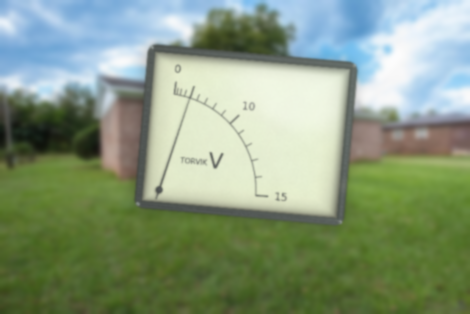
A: 5 V
